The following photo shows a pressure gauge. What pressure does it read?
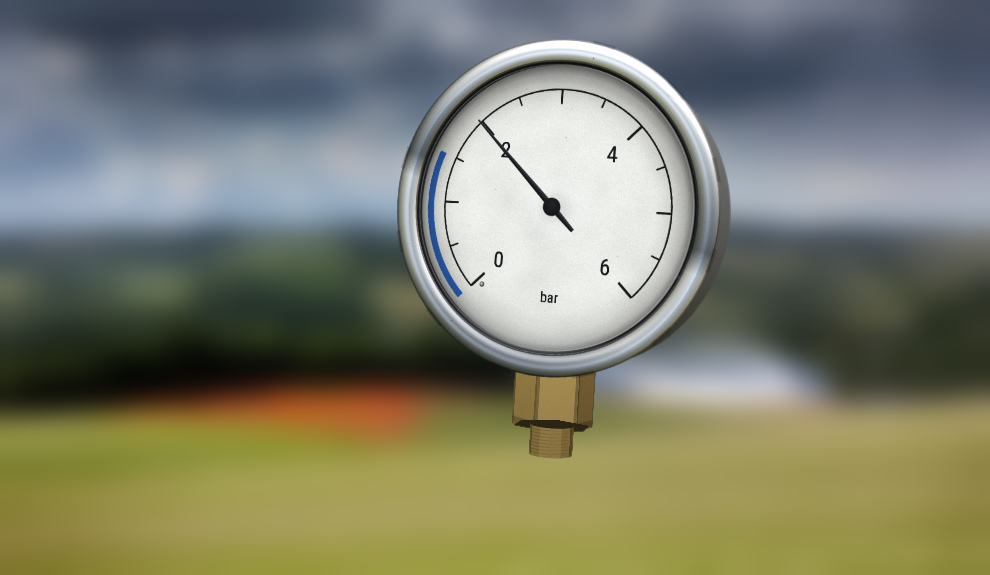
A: 2 bar
